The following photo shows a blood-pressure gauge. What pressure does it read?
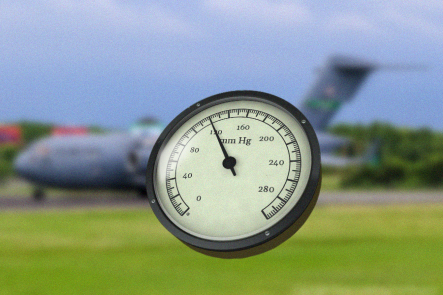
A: 120 mmHg
